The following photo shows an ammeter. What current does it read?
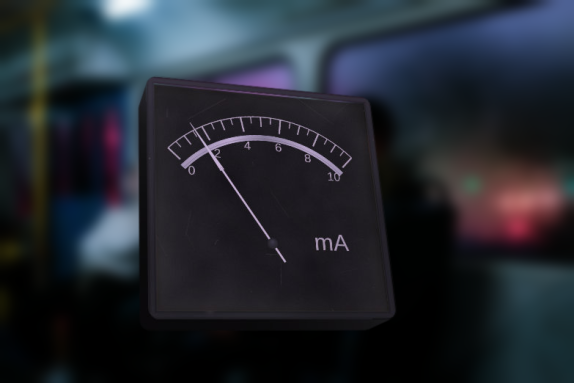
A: 1.5 mA
